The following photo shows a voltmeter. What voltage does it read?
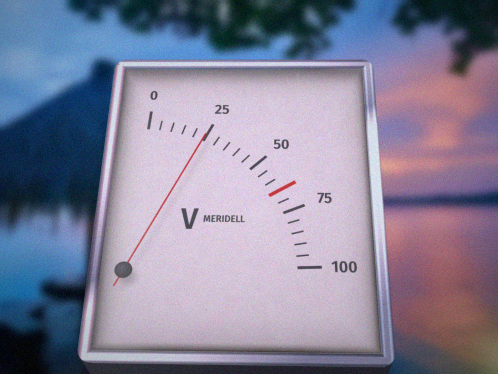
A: 25 V
